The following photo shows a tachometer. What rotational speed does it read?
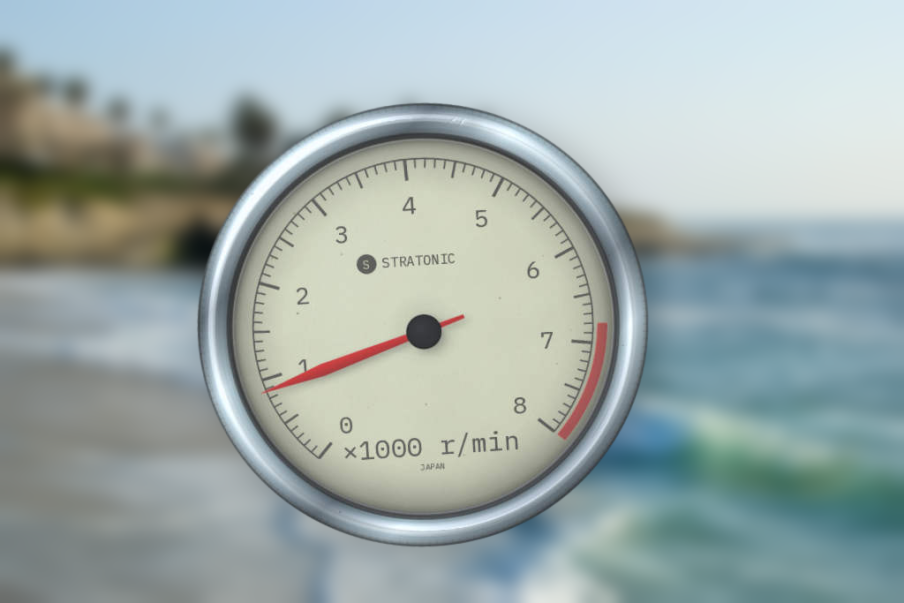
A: 900 rpm
